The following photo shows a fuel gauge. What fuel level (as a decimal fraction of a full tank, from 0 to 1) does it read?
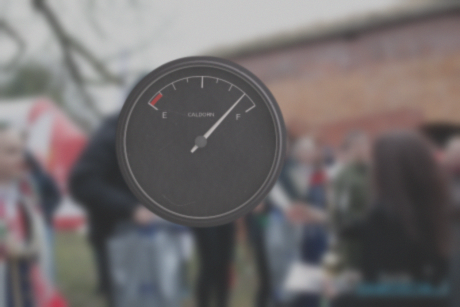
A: 0.875
